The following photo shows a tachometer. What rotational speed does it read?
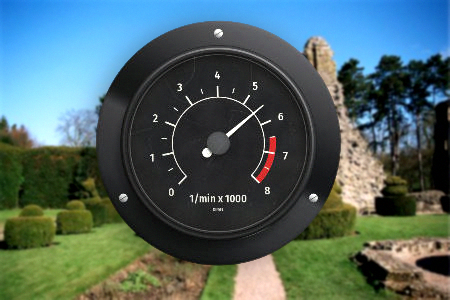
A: 5500 rpm
